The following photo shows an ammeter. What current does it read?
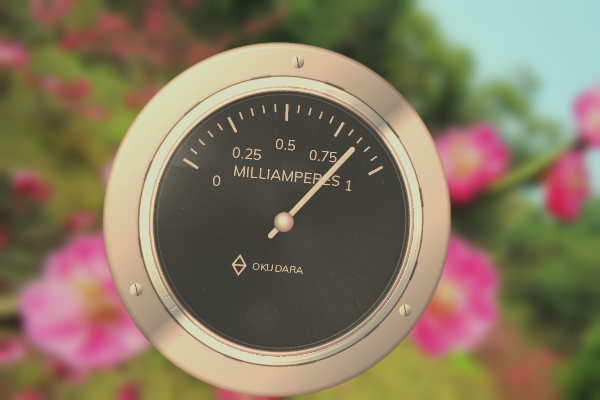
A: 0.85 mA
